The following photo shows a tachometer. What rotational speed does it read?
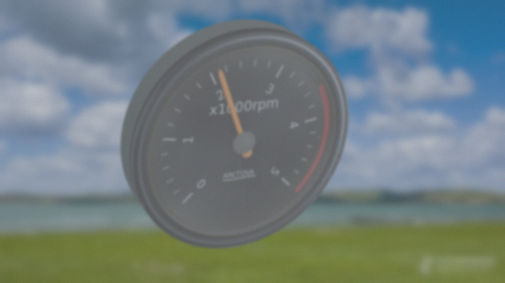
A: 2100 rpm
